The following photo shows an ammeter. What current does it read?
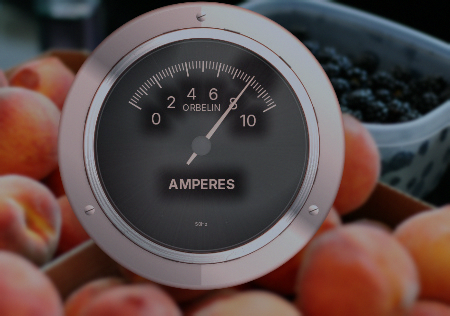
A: 8 A
